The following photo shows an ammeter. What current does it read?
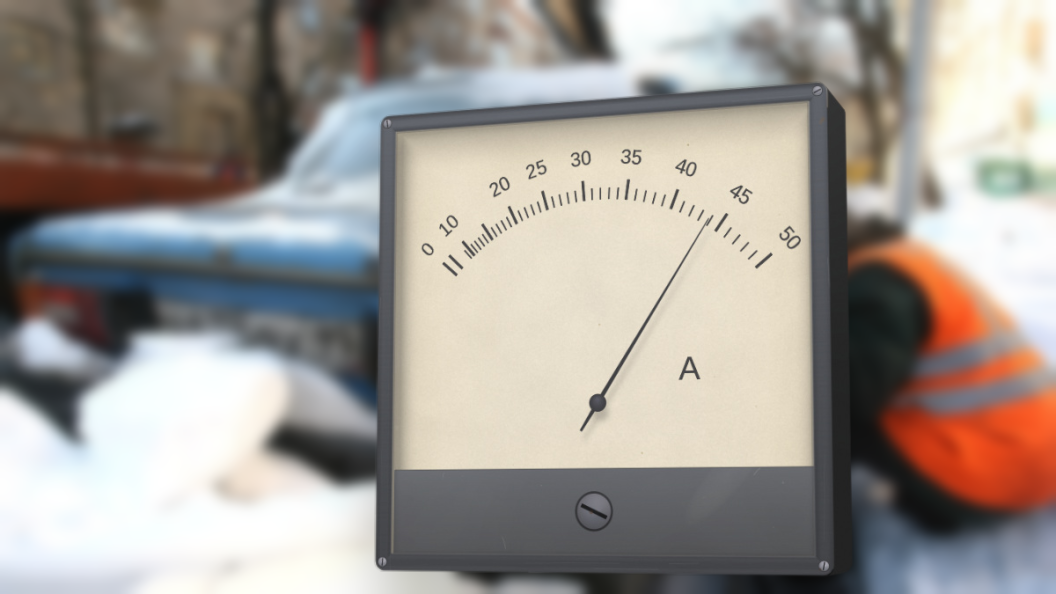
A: 44 A
